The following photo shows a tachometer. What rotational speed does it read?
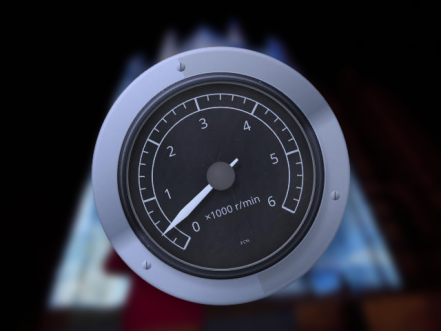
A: 400 rpm
